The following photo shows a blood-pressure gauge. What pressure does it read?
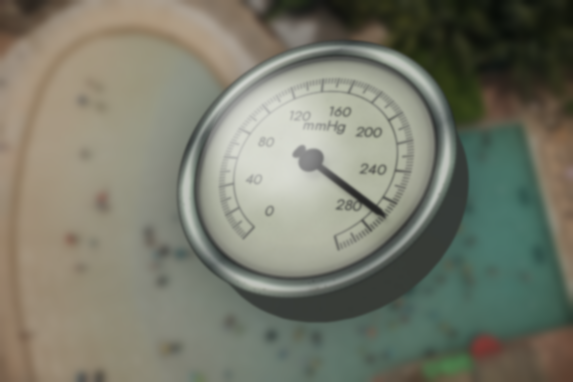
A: 270 mmHg
